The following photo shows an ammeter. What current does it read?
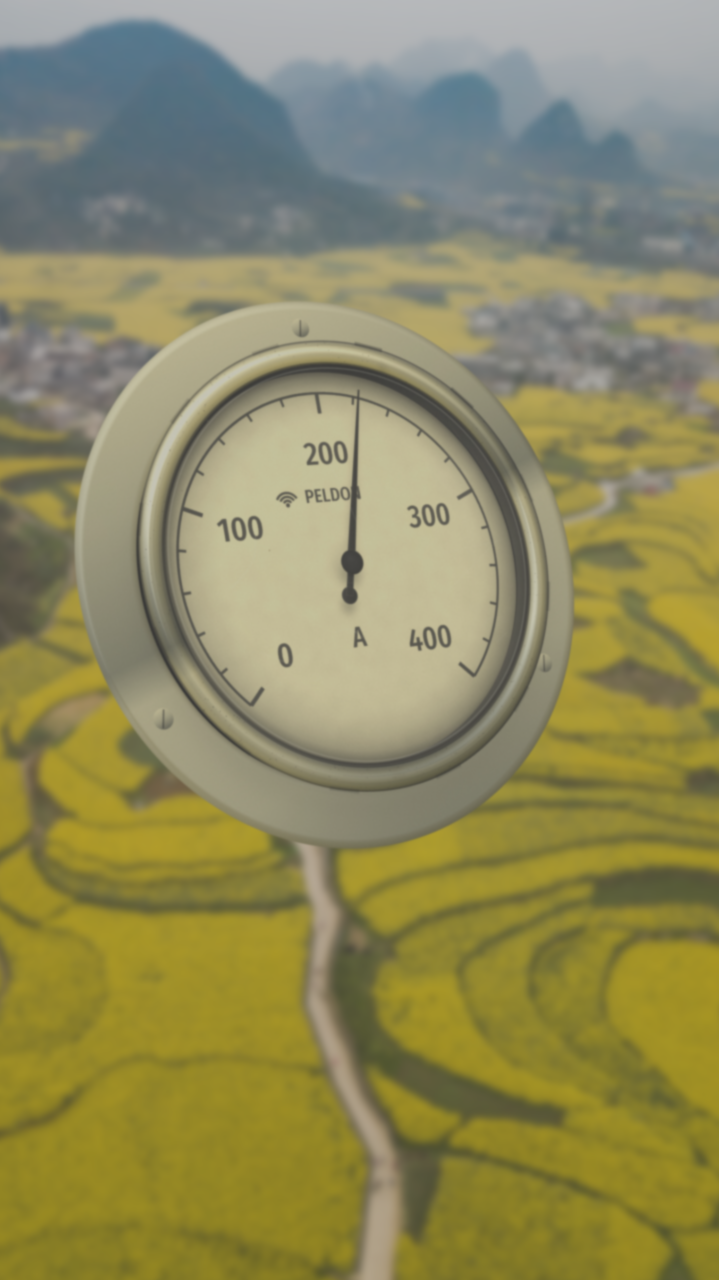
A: 220 A
